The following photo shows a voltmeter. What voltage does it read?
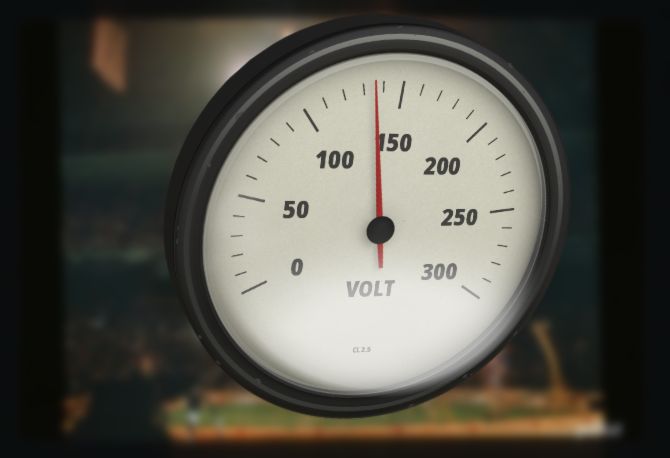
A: 135 V
